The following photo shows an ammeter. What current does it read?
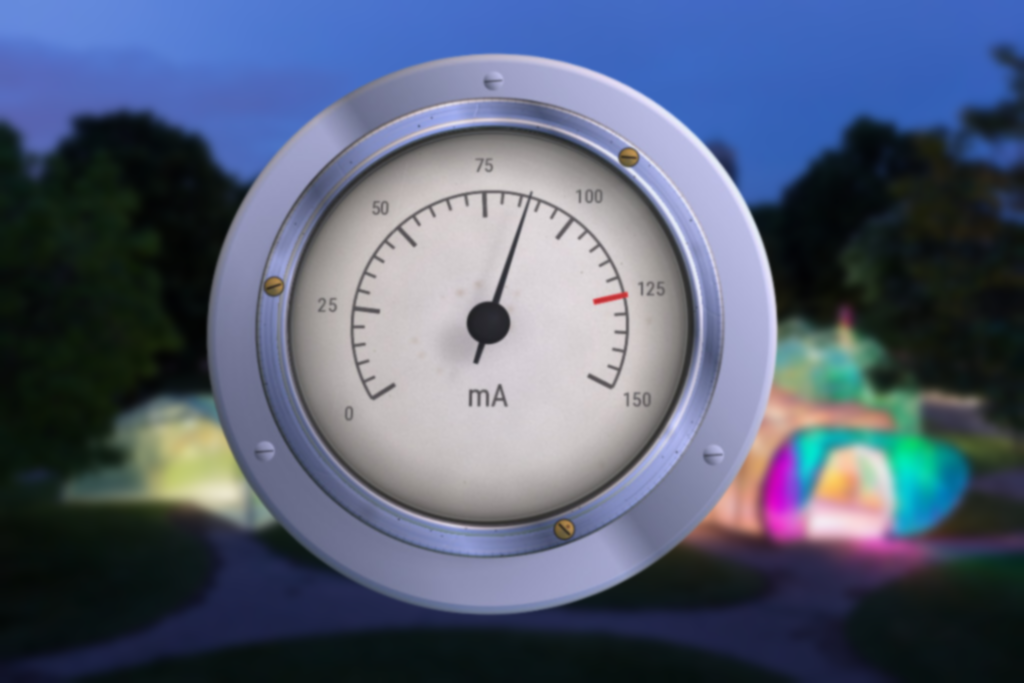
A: 87.5 mA
